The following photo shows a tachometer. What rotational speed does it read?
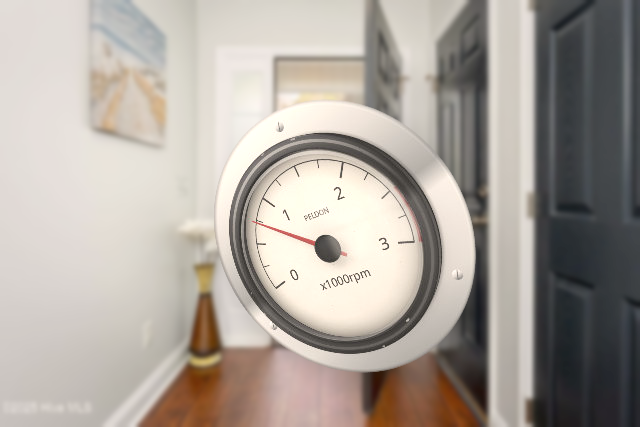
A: 750 rpm
